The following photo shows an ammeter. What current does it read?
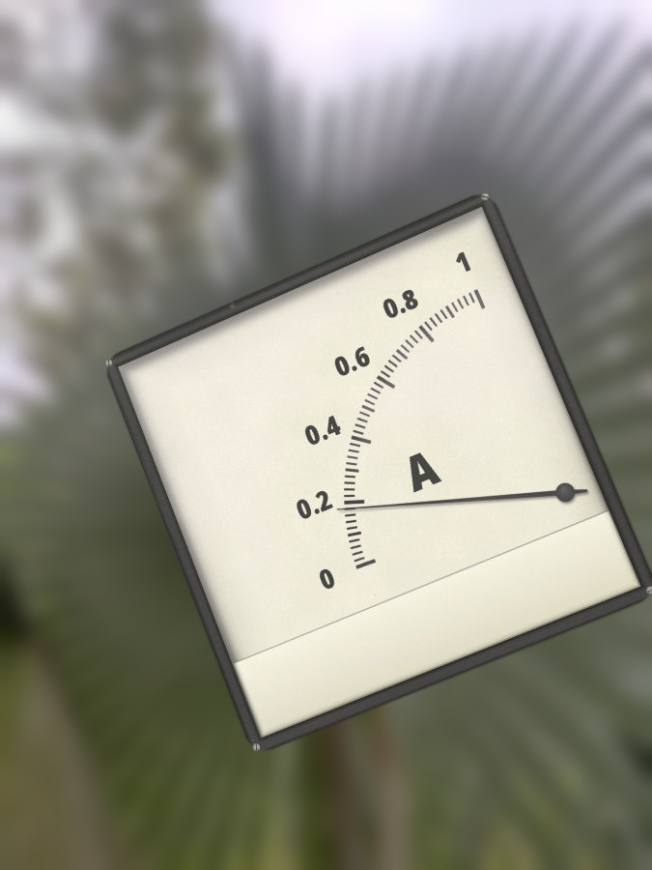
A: 0.18 A
